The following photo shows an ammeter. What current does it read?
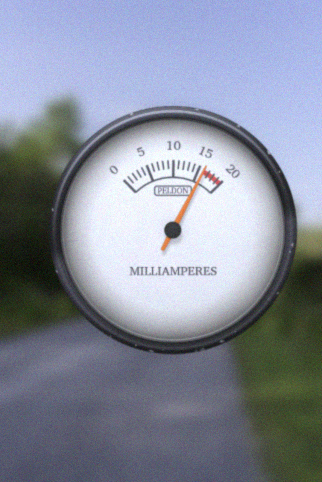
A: 16 mA
